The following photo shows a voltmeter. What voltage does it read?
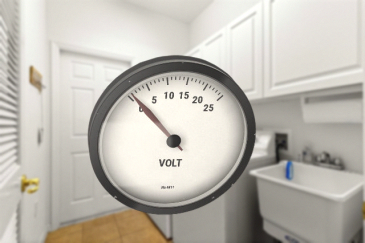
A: 1 V
